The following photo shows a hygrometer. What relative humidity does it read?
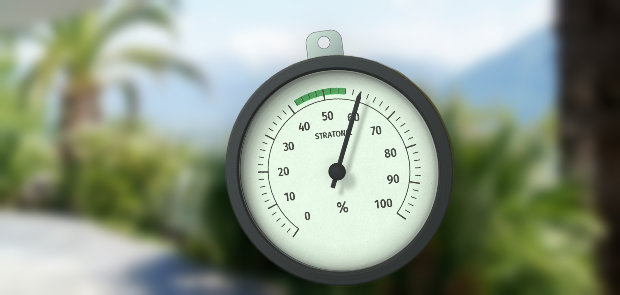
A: 60 %
